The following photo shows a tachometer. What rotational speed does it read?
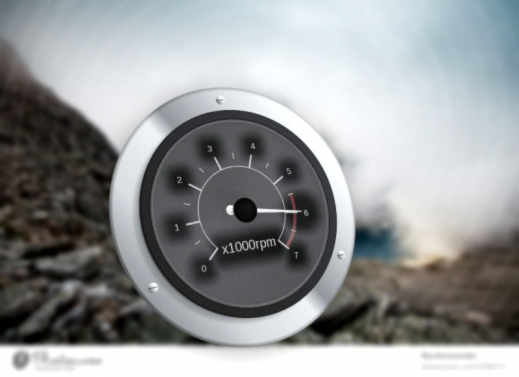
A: 6000 rpm
